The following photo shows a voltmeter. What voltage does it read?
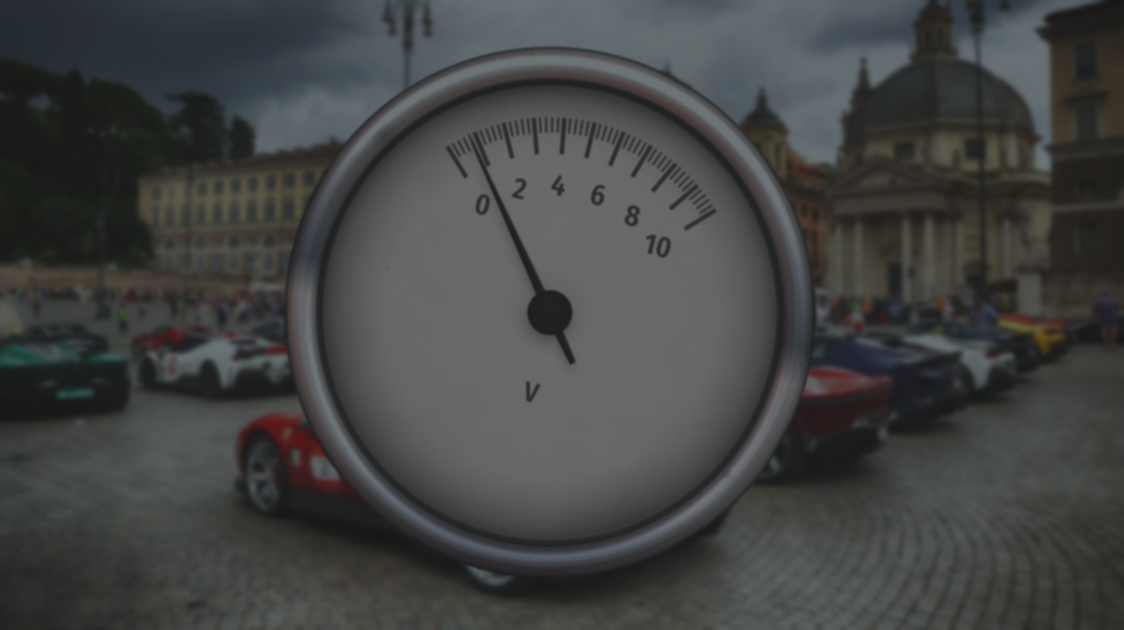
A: 0.8 V
